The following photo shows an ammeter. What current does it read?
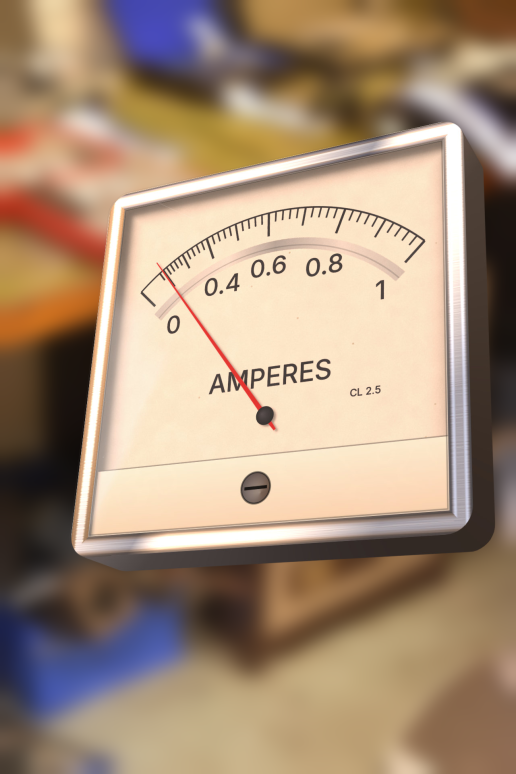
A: 0.2 A
